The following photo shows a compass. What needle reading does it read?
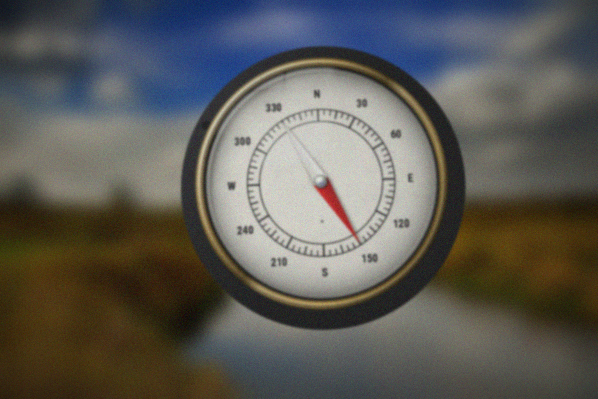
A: 150 °
